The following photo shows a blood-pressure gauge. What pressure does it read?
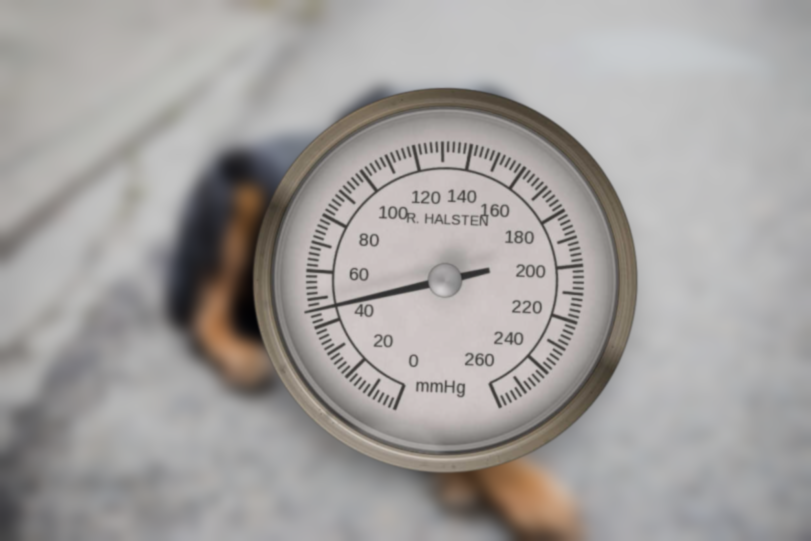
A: 46 mmHg
